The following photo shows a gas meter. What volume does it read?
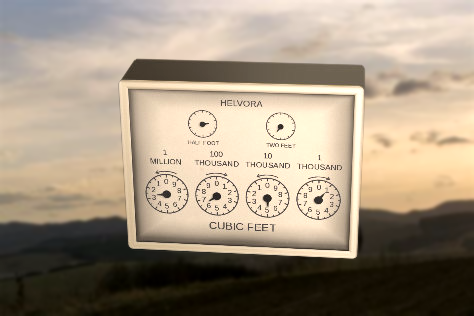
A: 265100 ft³
